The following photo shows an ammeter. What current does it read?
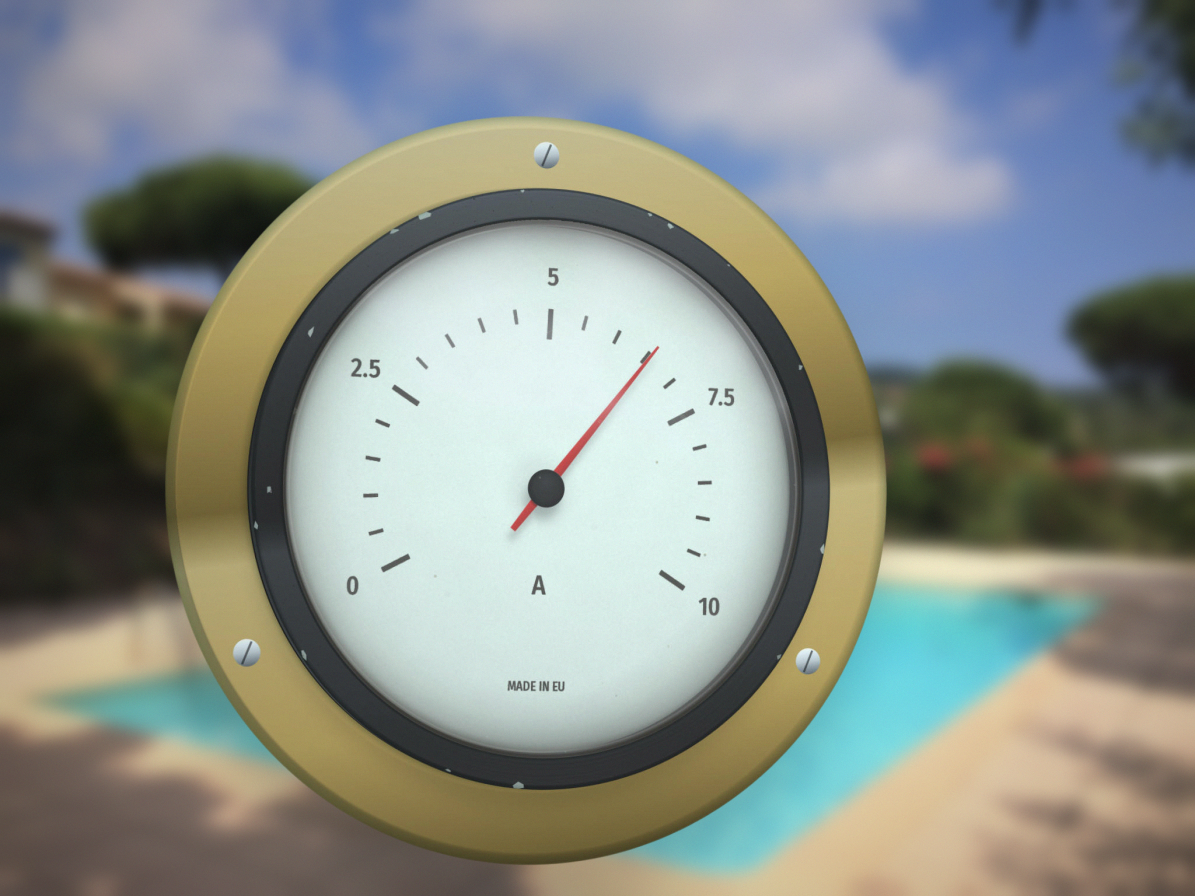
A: 6.5 A
